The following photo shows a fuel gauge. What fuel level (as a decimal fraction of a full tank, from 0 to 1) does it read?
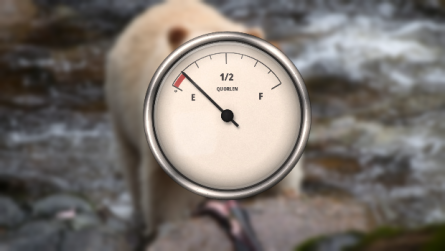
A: 0.125
